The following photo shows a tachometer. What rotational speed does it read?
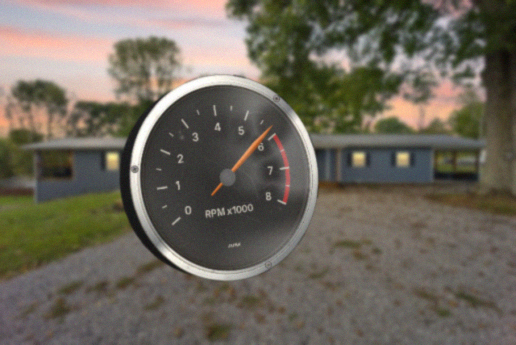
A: 5750 rpm
